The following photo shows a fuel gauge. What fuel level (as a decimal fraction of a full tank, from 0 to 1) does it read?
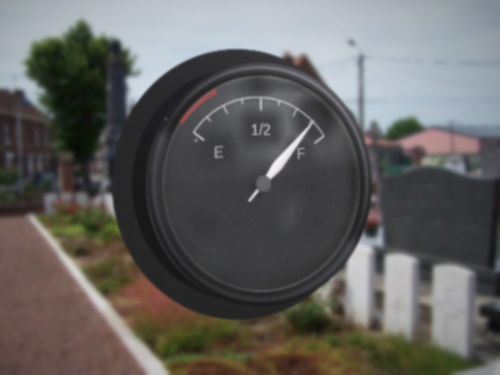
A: 0.875
